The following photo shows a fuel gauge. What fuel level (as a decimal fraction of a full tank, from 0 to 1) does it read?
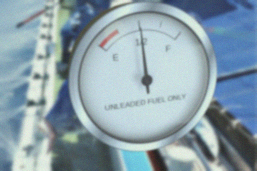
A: 0.5
